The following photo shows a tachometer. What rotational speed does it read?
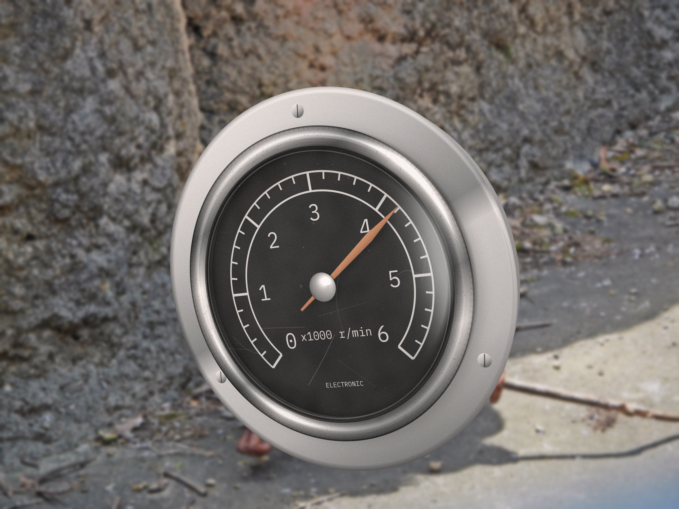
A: 4200 rpm
